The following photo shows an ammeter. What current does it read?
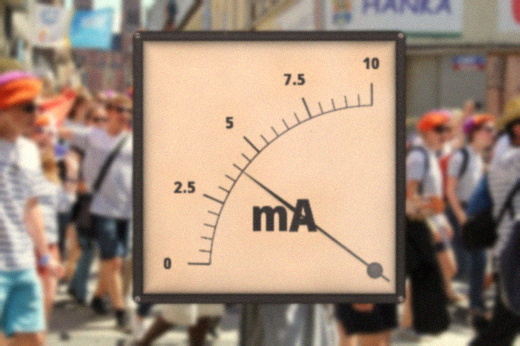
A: 4 mA
